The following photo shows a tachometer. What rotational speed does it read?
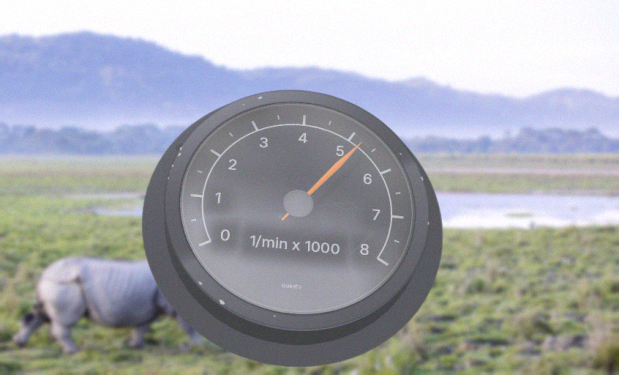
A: 5250 rpm
